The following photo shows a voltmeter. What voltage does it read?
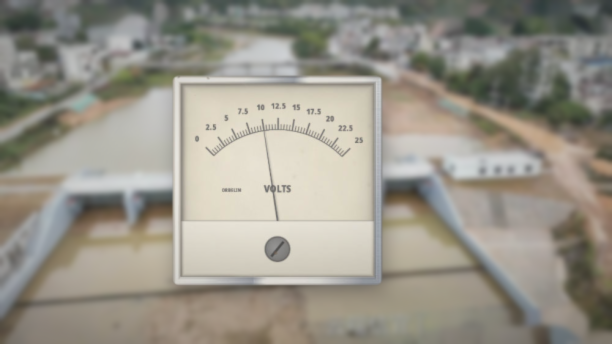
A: 10 V
